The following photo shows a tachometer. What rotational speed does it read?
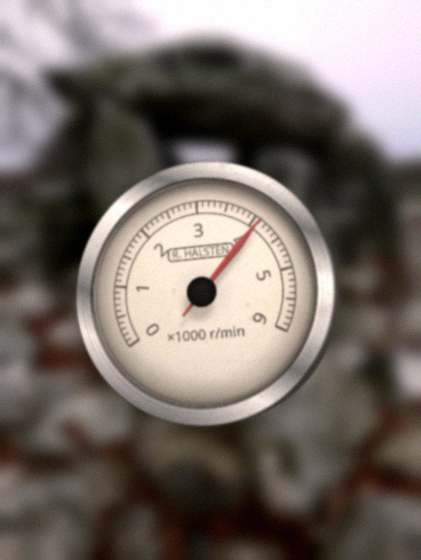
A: 4100 rpm
